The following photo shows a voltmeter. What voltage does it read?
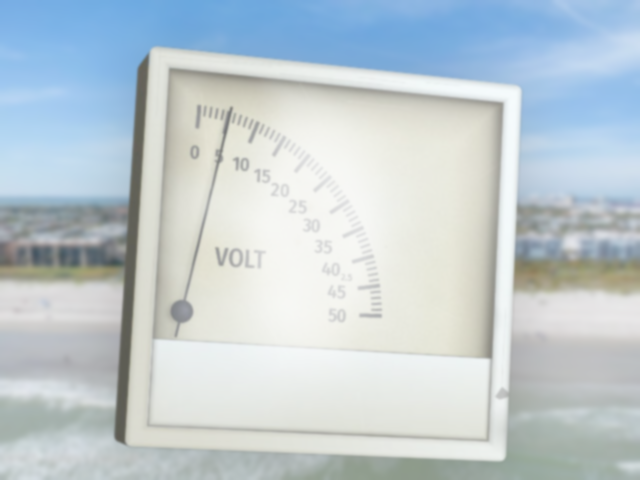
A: 5 V
